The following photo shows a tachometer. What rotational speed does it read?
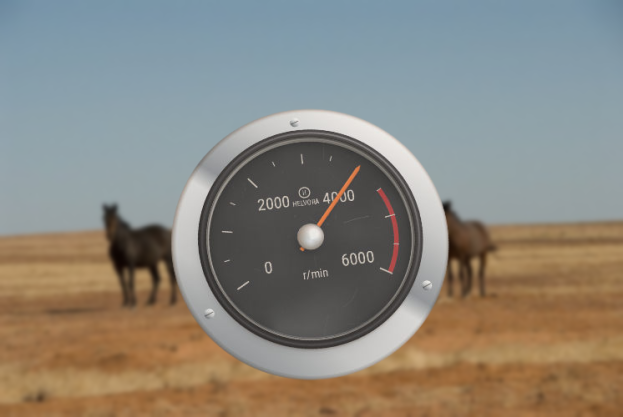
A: 4000 rpm
